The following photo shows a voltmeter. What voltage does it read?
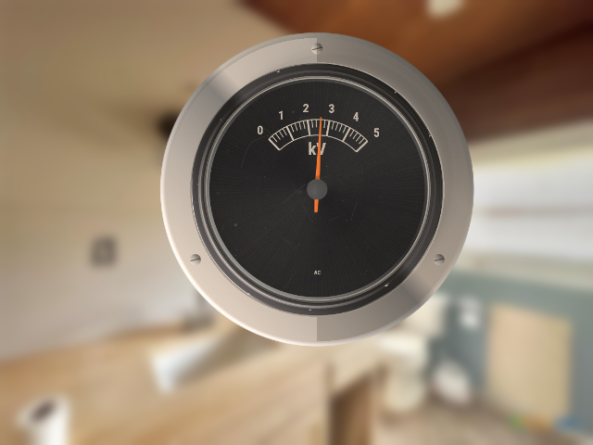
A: 2.6 kV
